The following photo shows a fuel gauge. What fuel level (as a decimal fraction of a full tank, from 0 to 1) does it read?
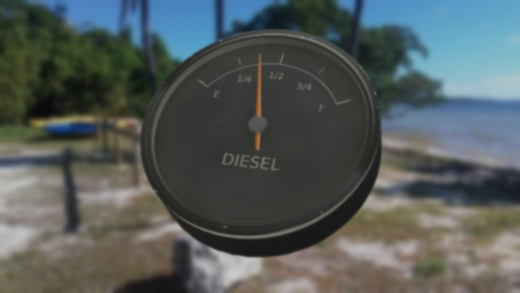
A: 0.375
